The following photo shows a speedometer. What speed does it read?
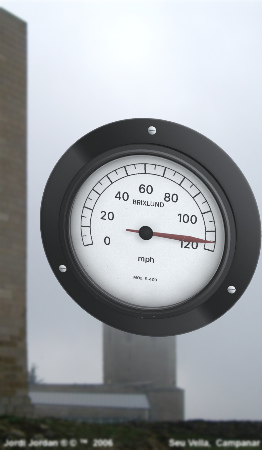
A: 115 mph
